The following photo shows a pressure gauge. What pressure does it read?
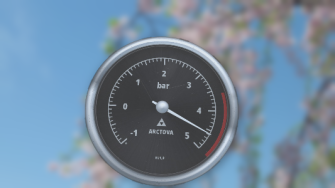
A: 4.6 bar
